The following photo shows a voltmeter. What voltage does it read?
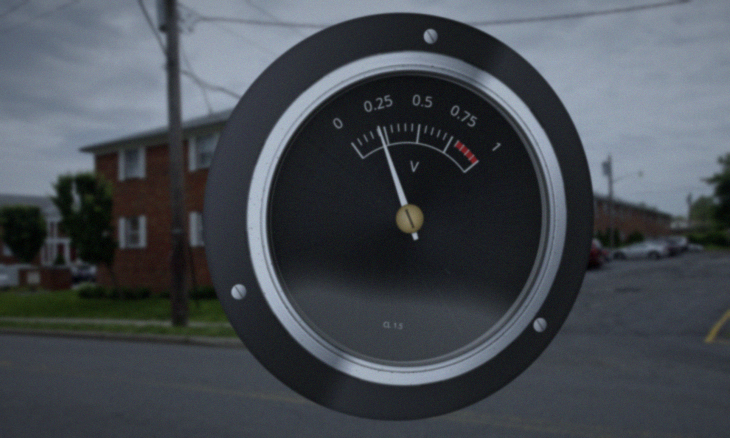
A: 0.2 V
